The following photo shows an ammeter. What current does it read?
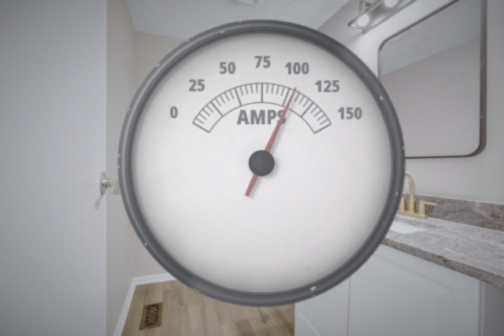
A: 105 A
